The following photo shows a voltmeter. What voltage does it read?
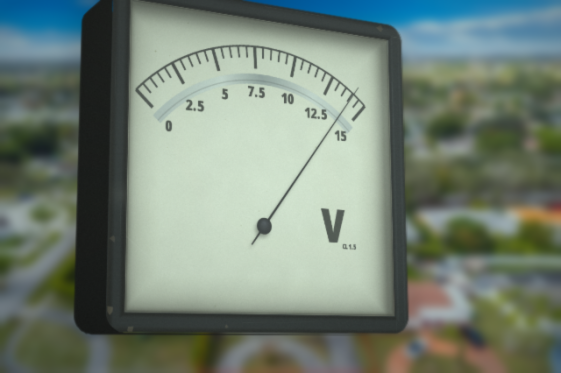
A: 14 V
